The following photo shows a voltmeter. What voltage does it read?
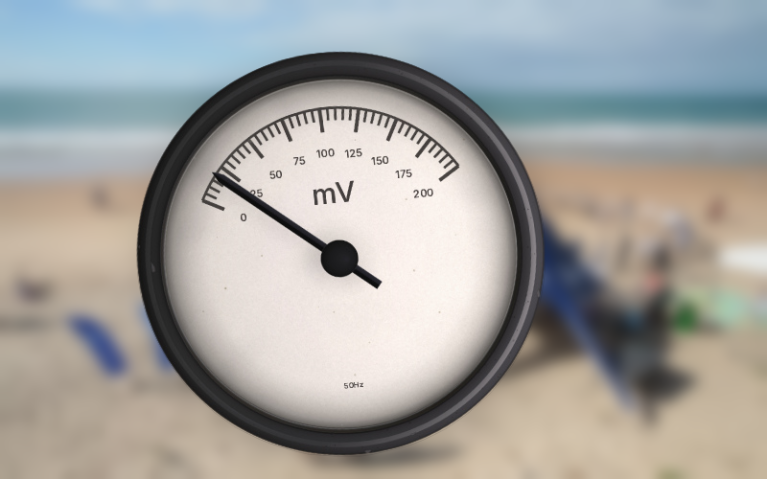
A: 20 mV
